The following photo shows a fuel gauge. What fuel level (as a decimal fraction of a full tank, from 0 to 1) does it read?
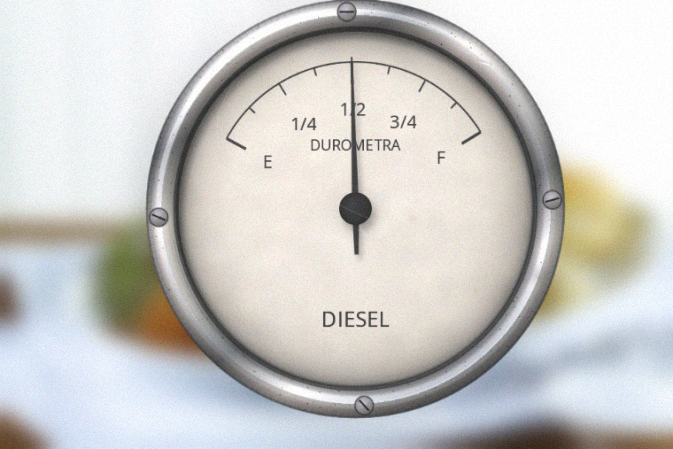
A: 0.5
